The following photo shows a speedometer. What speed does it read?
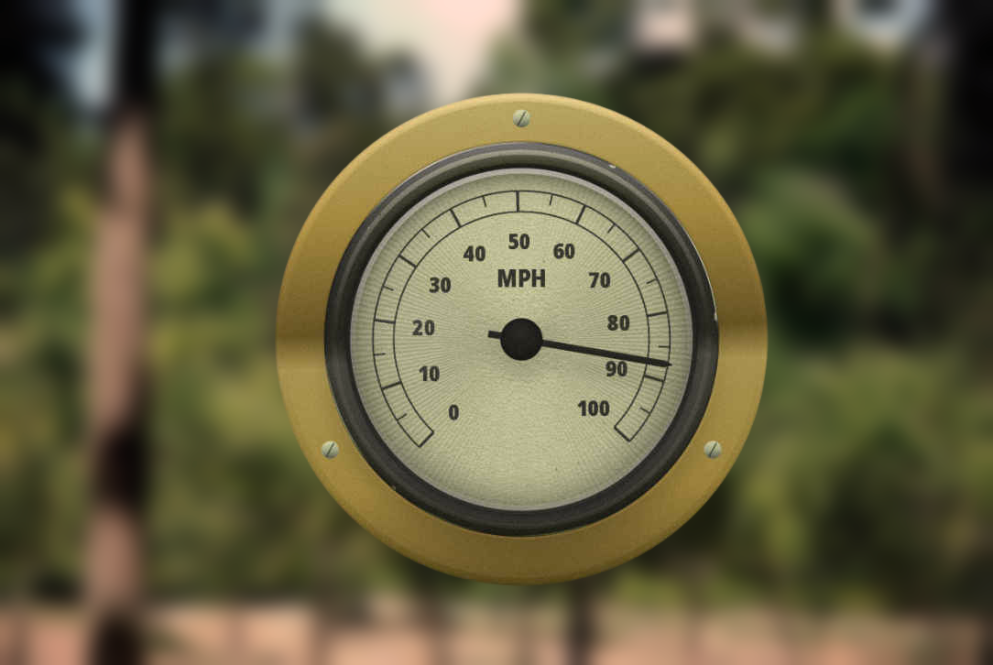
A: 87.5 mph
